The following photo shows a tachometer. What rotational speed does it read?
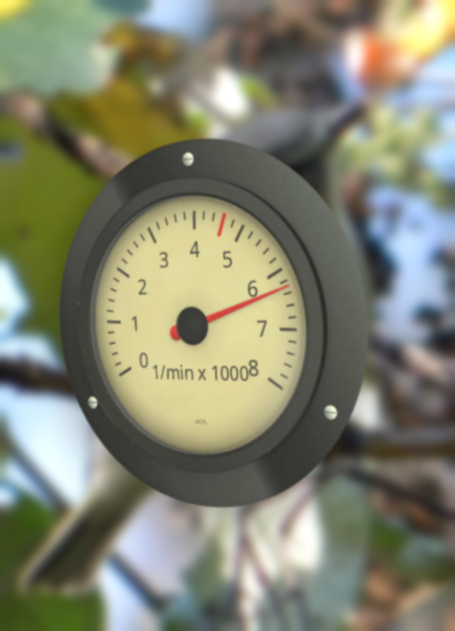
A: 6300 rpm
